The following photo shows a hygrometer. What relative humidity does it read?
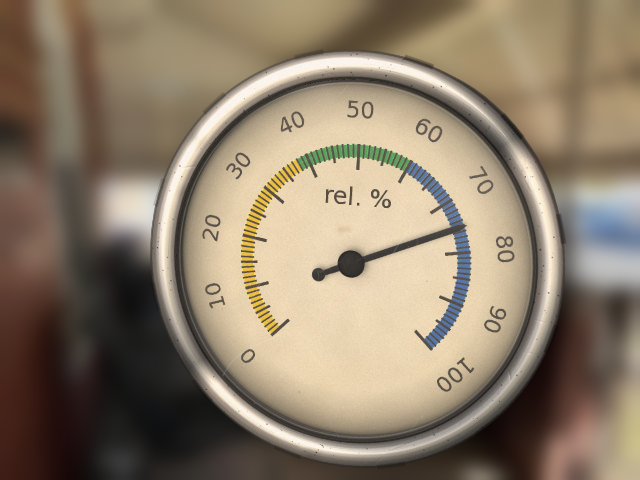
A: 75 %
